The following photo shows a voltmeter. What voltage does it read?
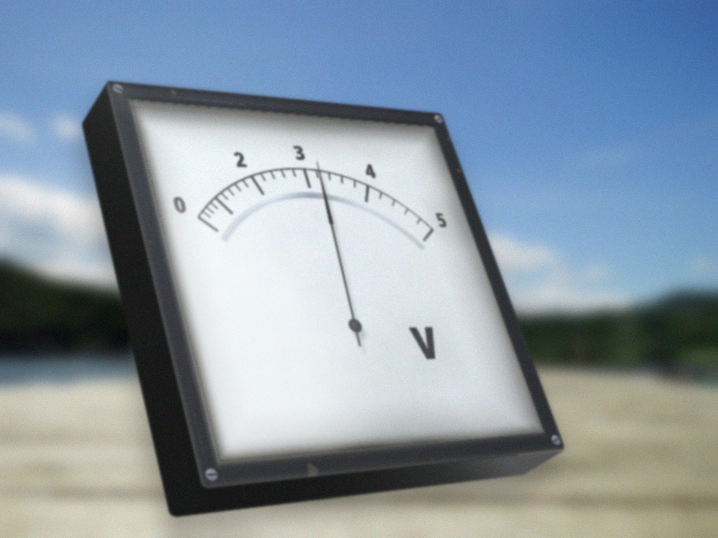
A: 3.2 V
